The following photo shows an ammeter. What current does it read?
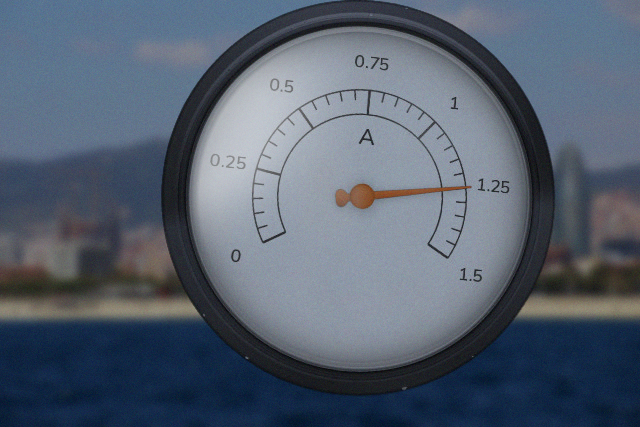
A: 1.25 A
